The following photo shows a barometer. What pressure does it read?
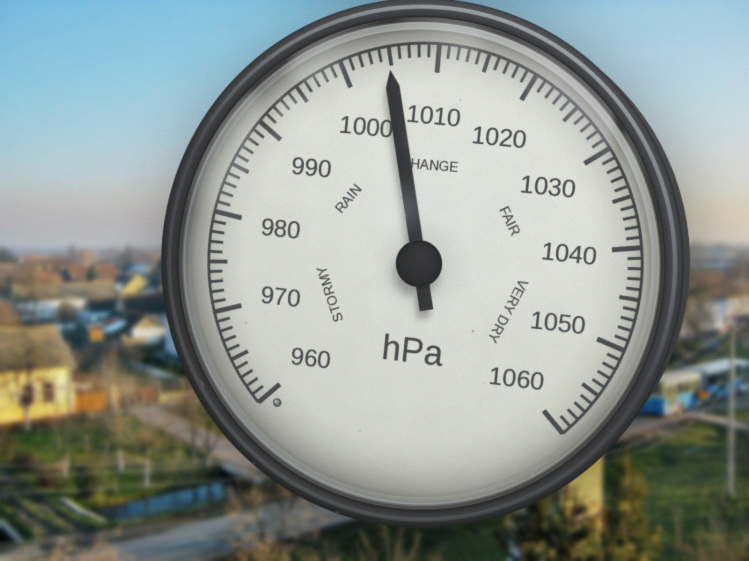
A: 1005 hPa
